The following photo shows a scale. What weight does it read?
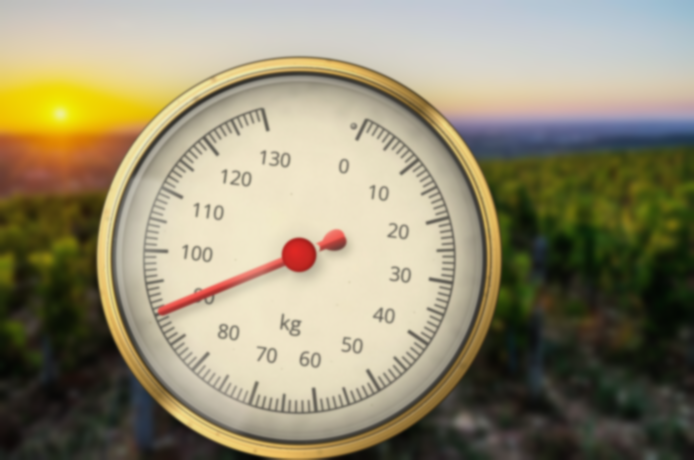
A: 90 kg
